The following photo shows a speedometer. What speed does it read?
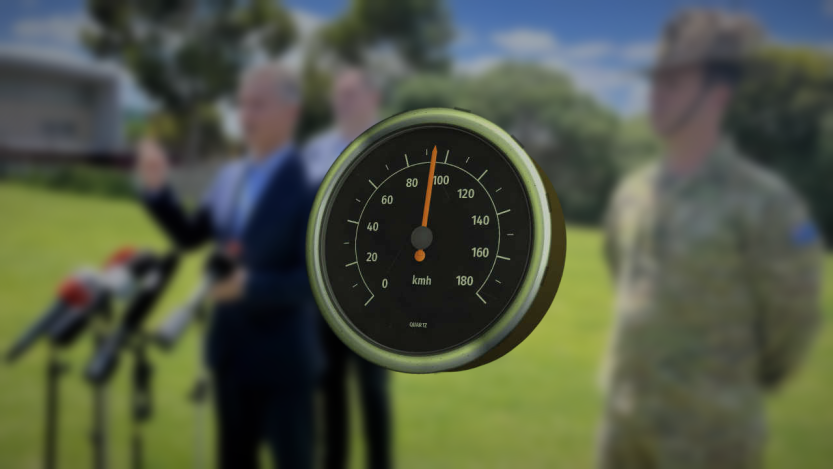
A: 95 km/h
